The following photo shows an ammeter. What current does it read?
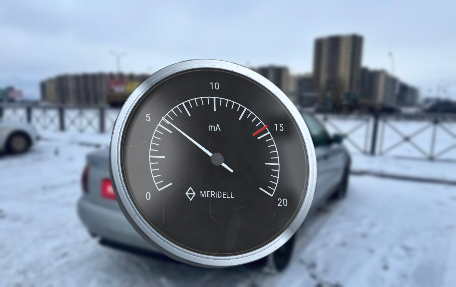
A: 5.5 mA
